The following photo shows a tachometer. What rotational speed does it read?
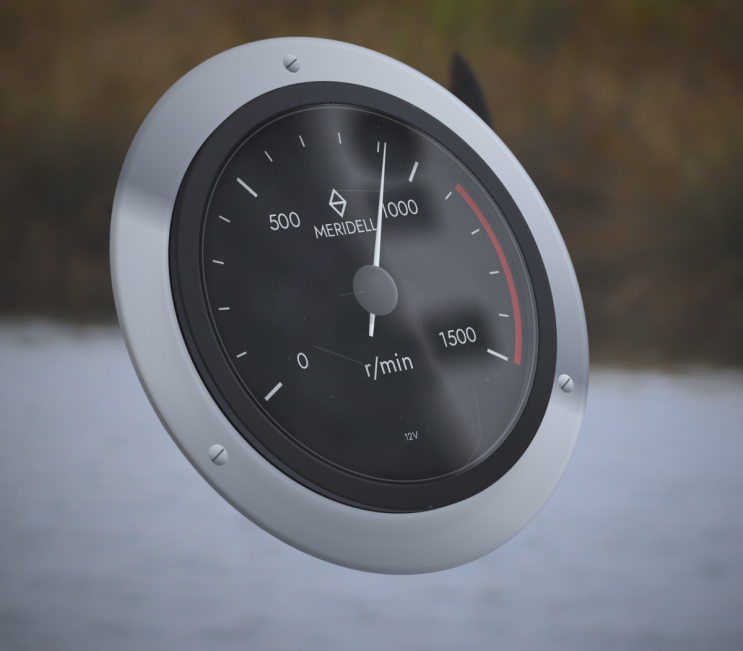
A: 900 rpm
